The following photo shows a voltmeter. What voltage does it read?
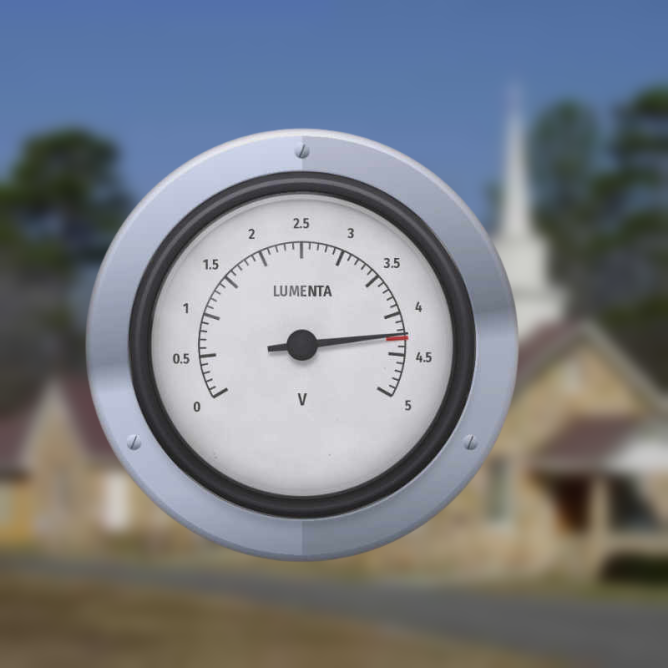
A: 4.25 V
